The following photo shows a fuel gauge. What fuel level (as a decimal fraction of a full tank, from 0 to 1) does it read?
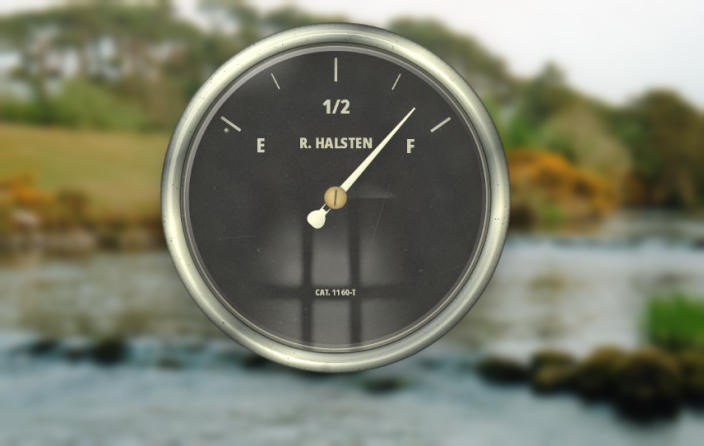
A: 0.875
